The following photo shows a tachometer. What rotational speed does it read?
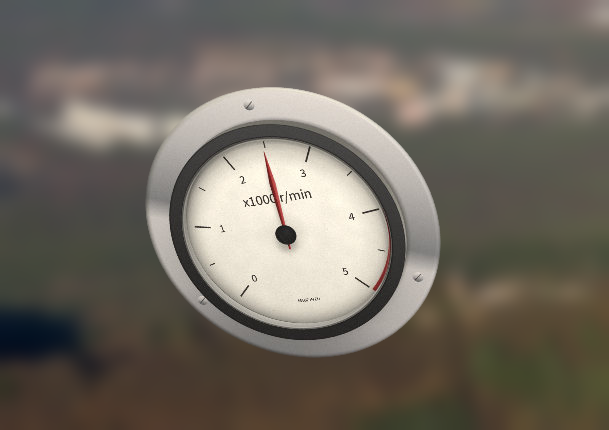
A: 2500 rpm
